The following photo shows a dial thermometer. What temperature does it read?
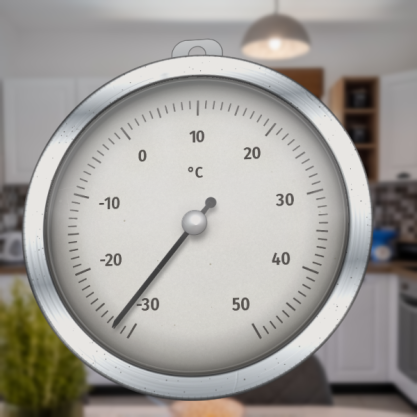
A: -28 °C
